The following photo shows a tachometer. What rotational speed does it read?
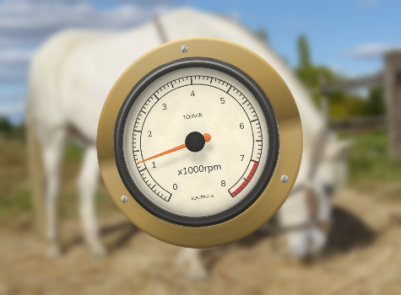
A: 1200 rpm
